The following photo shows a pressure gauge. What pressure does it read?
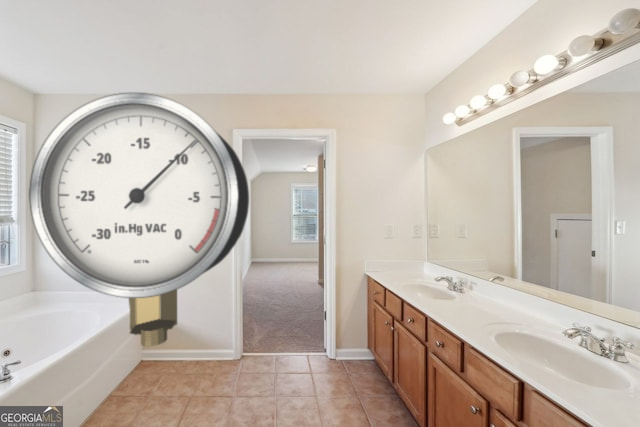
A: -10 inHg
